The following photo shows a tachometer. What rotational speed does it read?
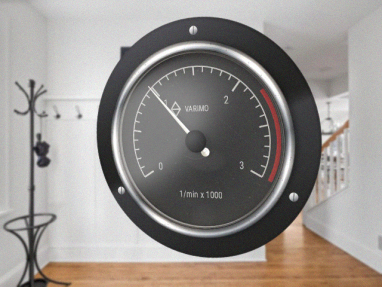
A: 1000 rpm
